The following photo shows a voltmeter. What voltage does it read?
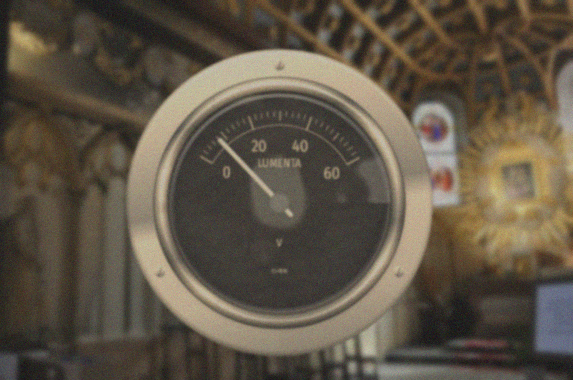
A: 8 V
